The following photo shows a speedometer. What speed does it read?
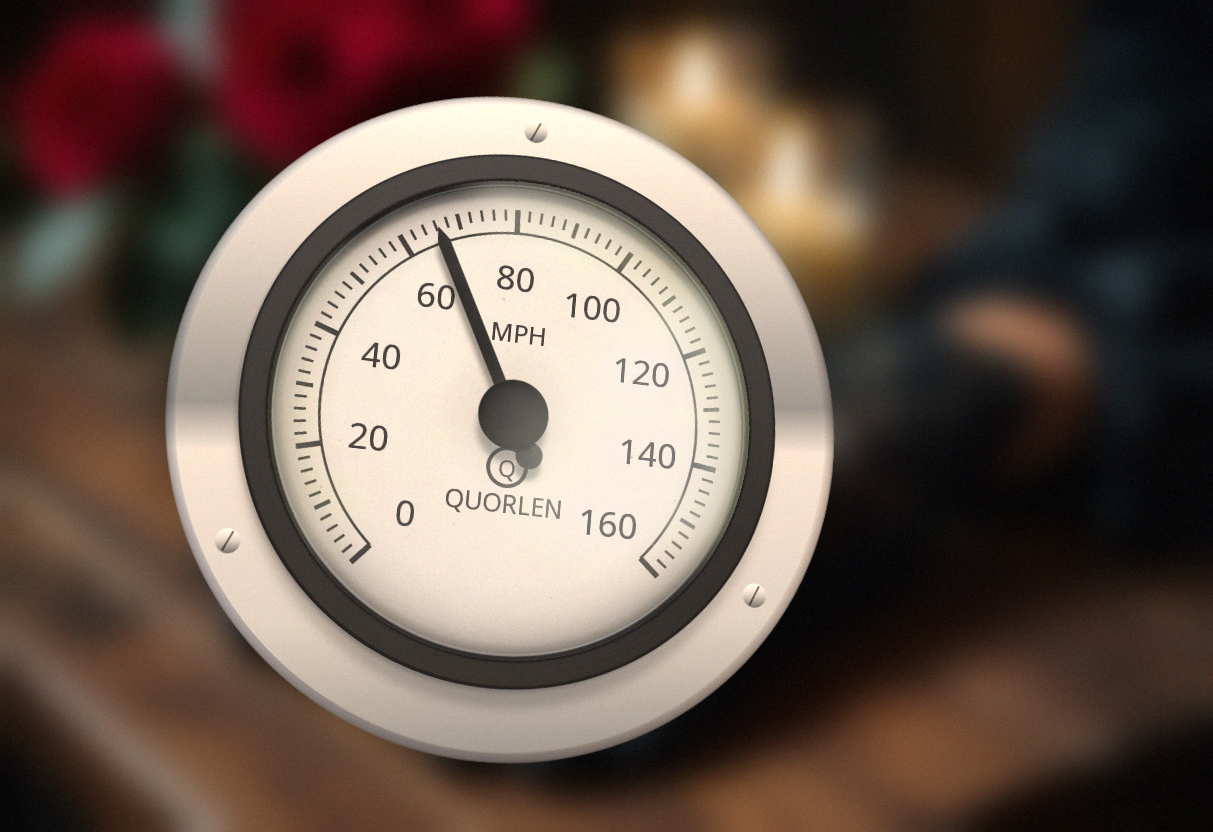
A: 66 mph
